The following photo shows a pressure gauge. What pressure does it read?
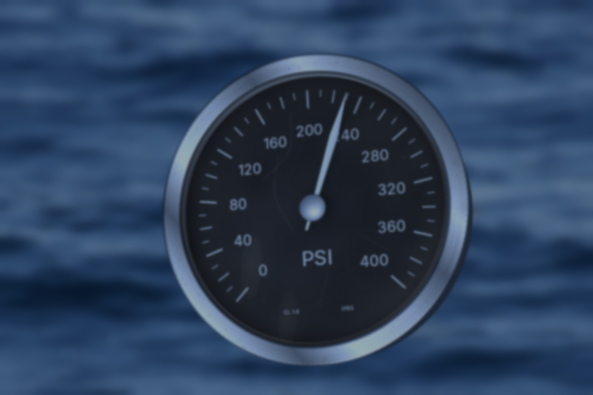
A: 230 psi
